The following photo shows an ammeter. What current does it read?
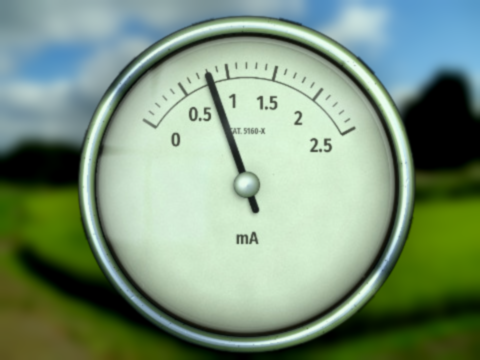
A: 0.8 mA
